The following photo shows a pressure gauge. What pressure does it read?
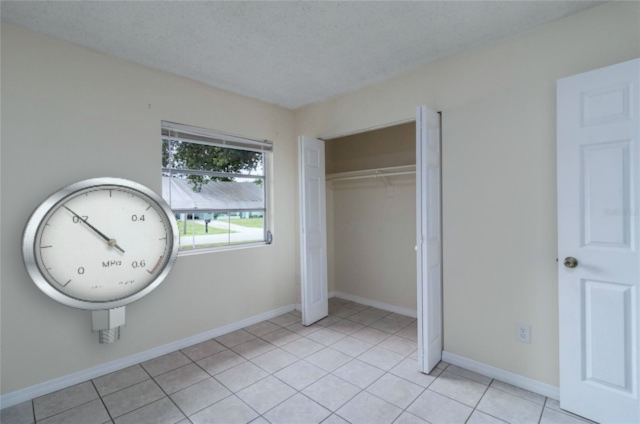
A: 0.2 MPa
